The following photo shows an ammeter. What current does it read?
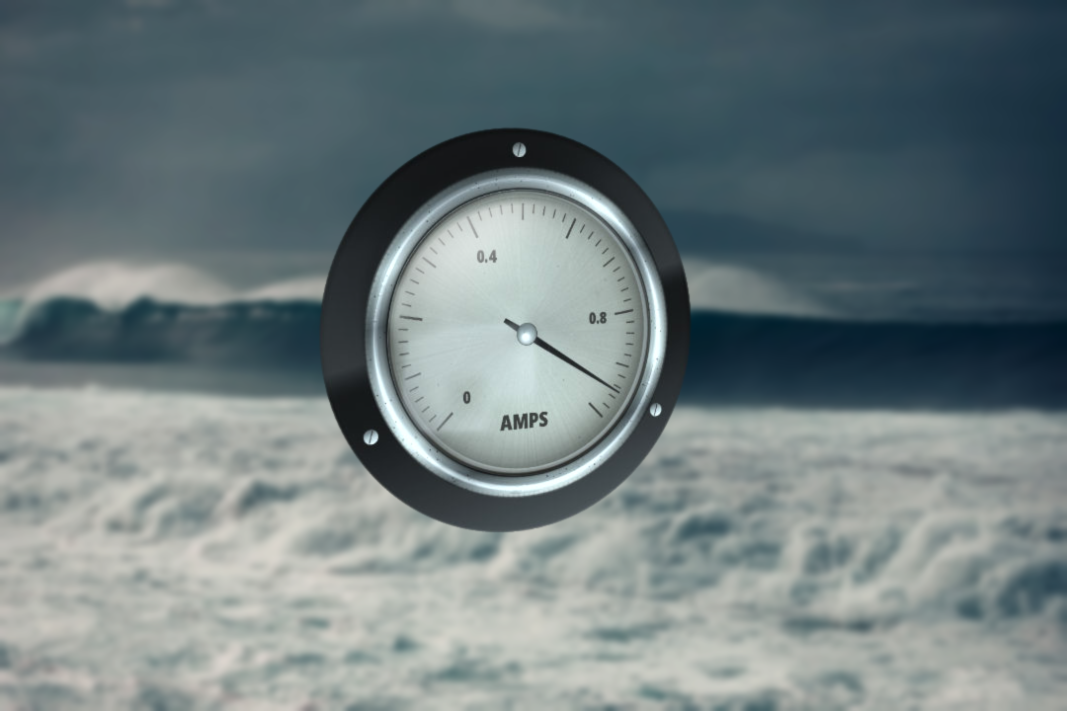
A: 0.95 A
